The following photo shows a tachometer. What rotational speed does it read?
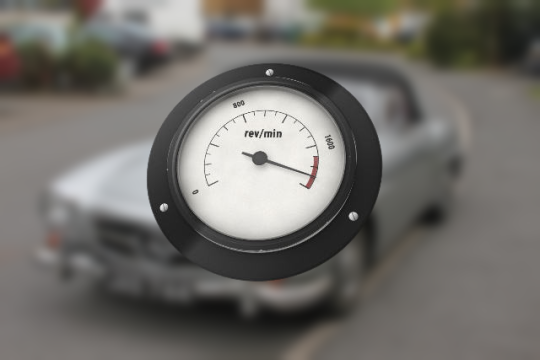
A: 1900 rpm
